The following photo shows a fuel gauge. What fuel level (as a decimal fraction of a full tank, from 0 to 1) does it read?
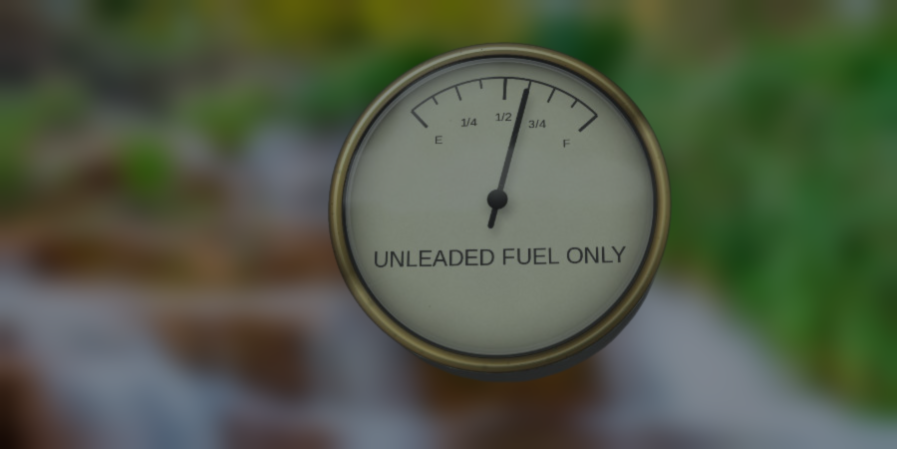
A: 0.625
